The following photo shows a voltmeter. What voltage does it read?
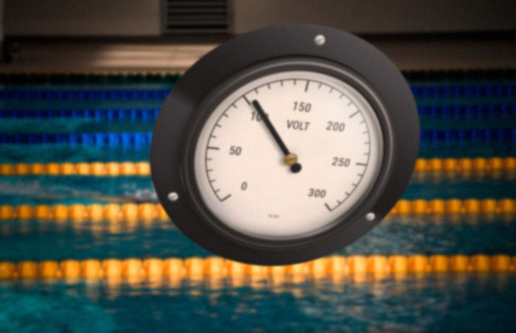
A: 105 V
